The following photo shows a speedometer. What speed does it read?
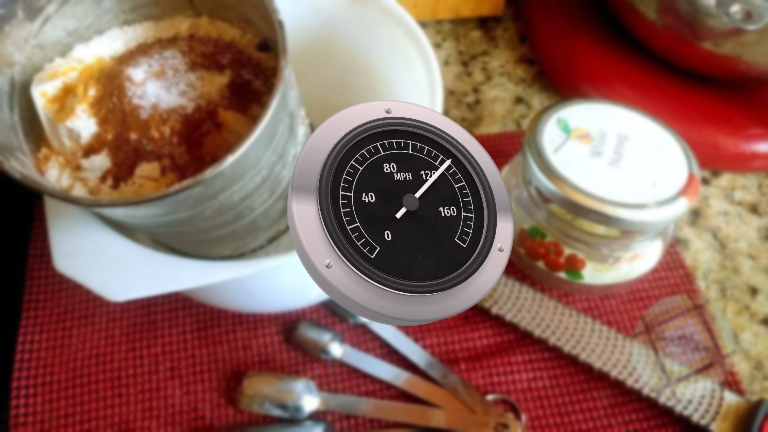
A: 125 mph
